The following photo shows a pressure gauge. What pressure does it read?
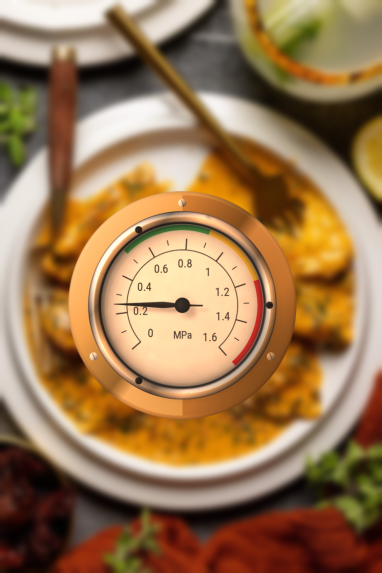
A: 0.25 MPa
